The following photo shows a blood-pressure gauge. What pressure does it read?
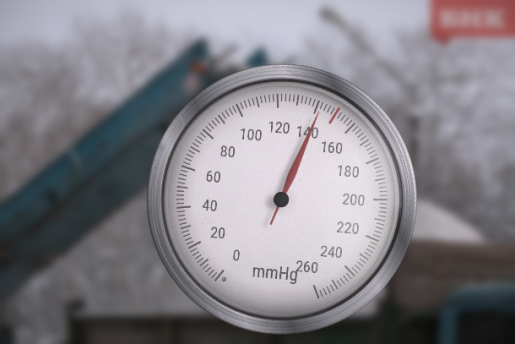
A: 142 mmHg
